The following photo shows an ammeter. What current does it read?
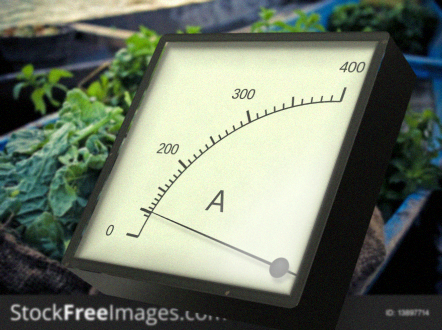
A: 100 A
